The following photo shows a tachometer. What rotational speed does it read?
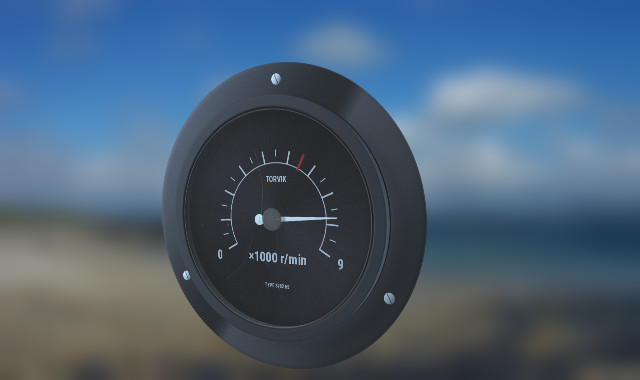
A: 7750 rpm
